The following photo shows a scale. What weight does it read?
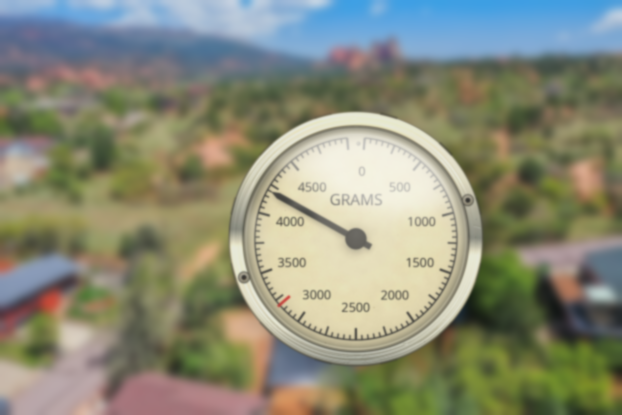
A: 4200 g
